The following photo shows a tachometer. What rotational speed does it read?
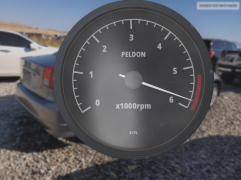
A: 5800 rpm
